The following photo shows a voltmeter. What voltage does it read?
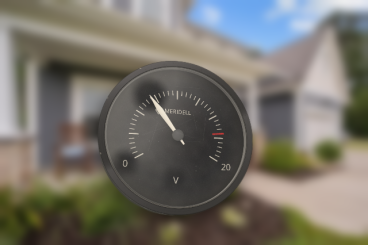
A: 7 V
